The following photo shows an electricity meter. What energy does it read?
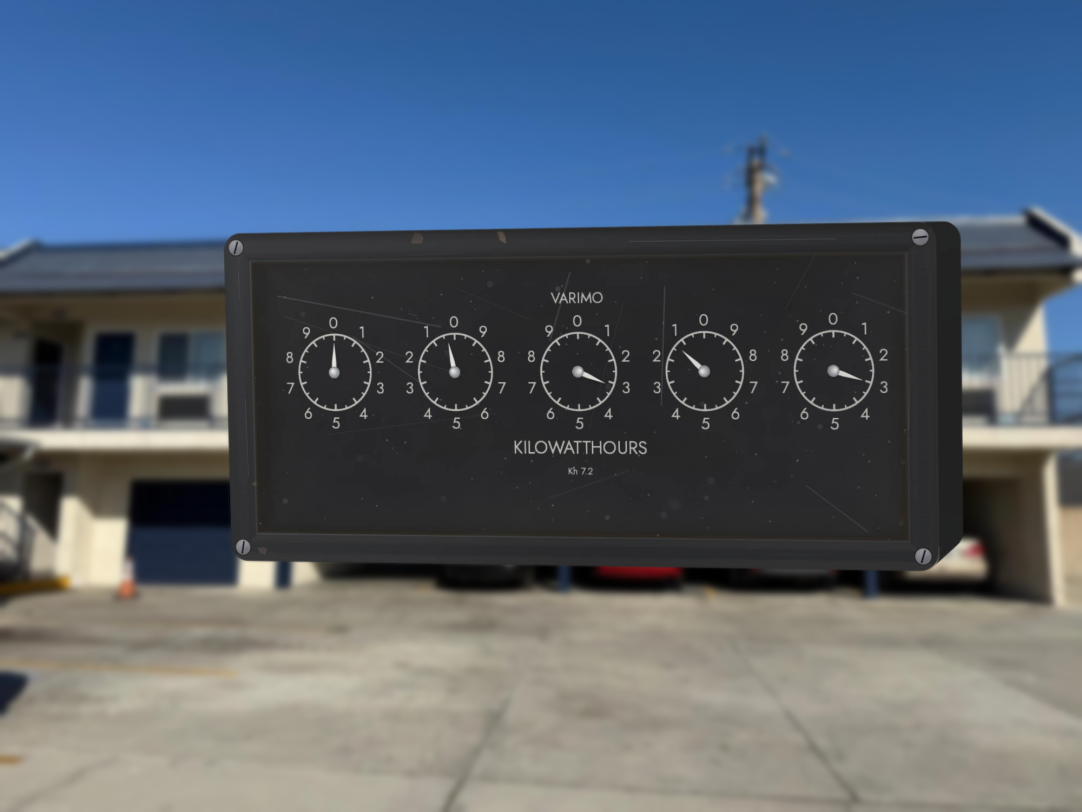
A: 313 kWh
